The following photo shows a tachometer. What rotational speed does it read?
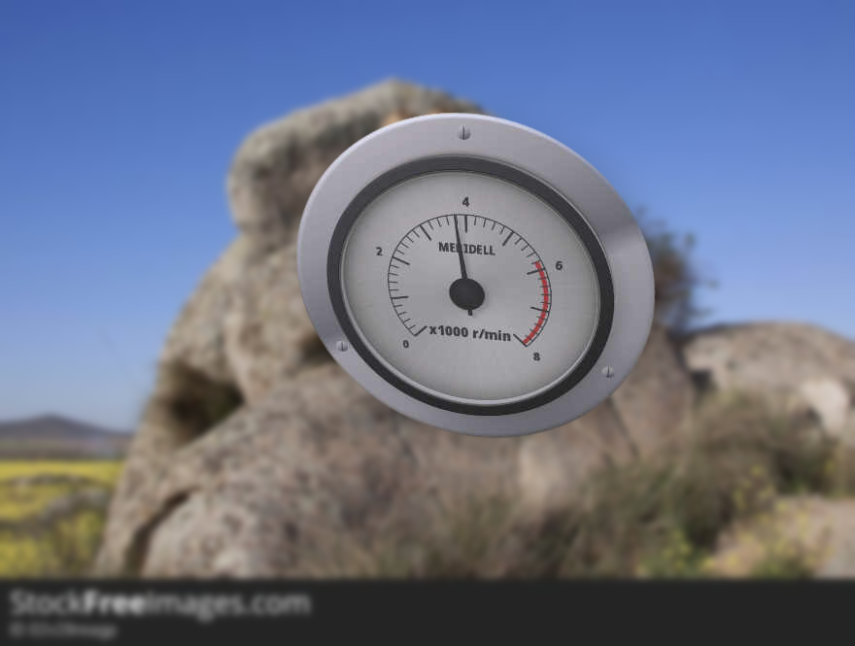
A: 3800 rpm
